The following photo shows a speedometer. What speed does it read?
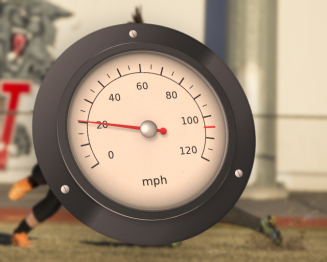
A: 20 mph
